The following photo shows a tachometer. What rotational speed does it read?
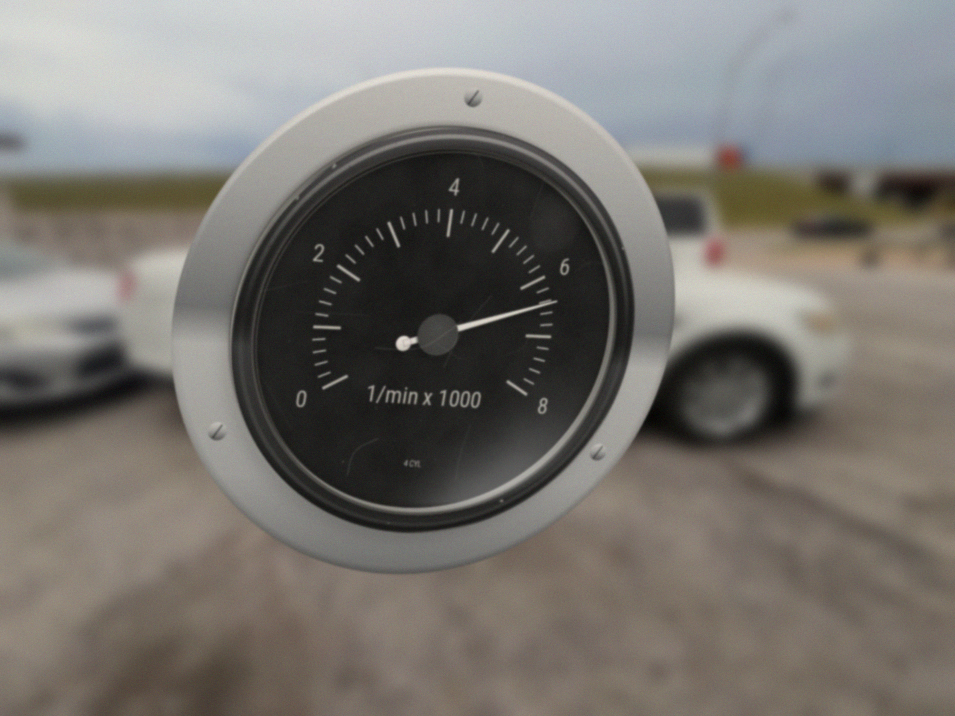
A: 6400 rpm
